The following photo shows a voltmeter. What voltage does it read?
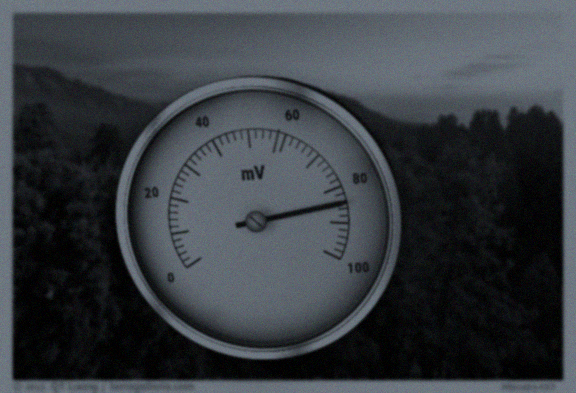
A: 84 mV
